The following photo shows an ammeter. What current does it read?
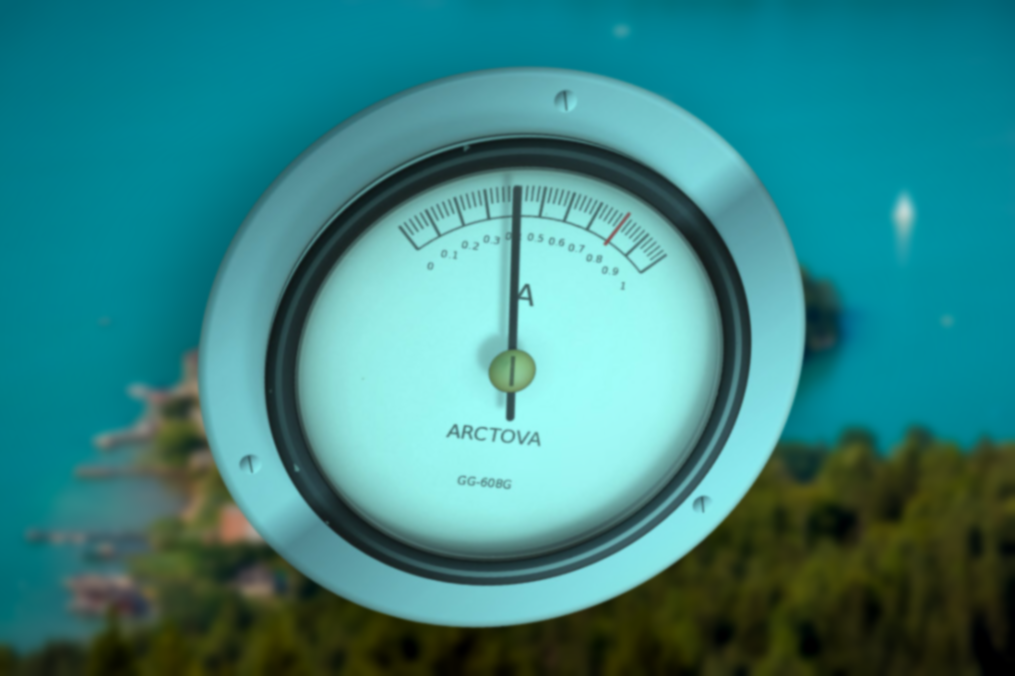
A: 0.4 A
